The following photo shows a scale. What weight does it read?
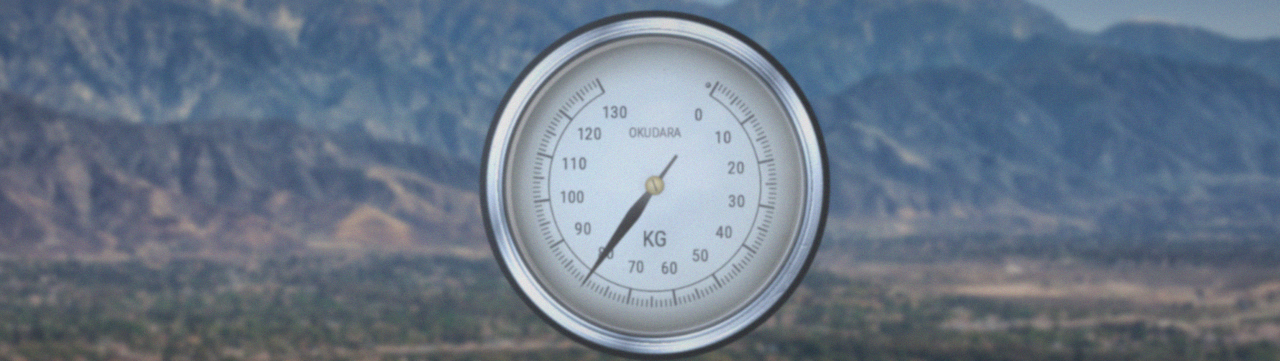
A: 80 kg
